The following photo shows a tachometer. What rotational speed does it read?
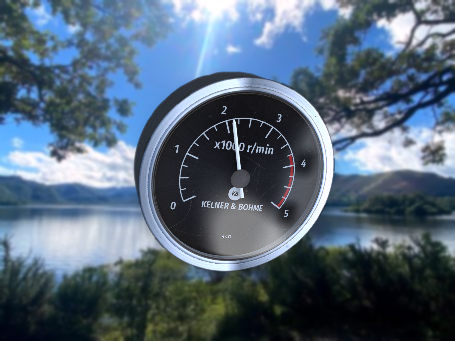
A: 2125 rpm
